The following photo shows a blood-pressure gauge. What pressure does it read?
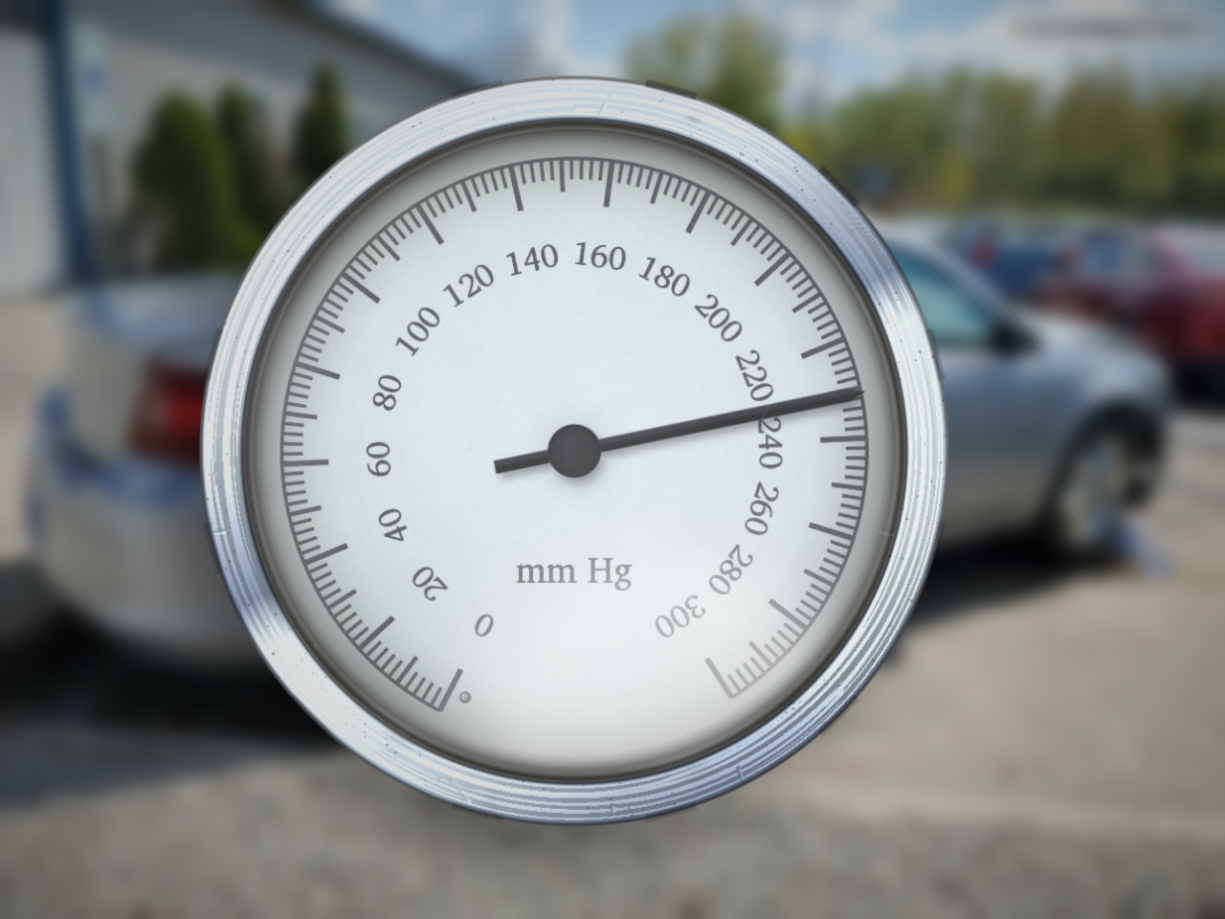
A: 231 mmHg
